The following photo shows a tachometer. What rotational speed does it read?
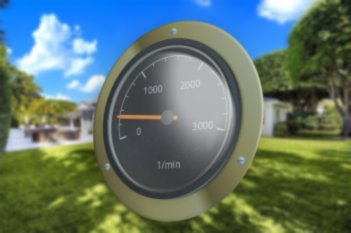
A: 300 rpm
